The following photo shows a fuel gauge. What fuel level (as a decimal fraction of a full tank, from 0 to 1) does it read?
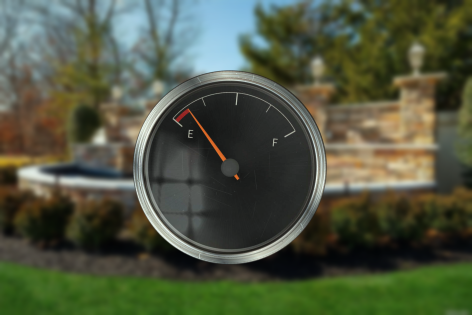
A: 0.125
